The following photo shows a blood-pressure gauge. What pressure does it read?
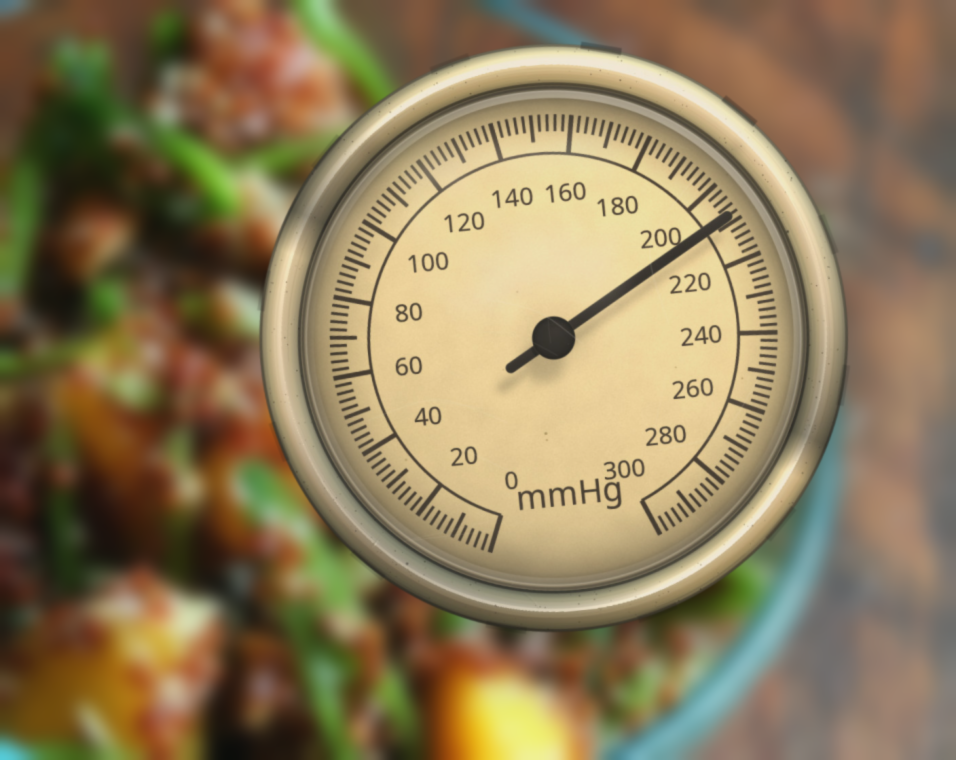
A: 208 mmHg
